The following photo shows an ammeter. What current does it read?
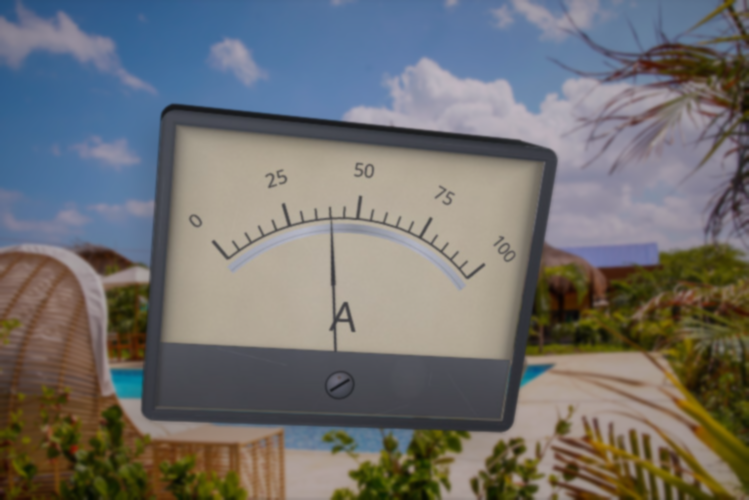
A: 40 A
